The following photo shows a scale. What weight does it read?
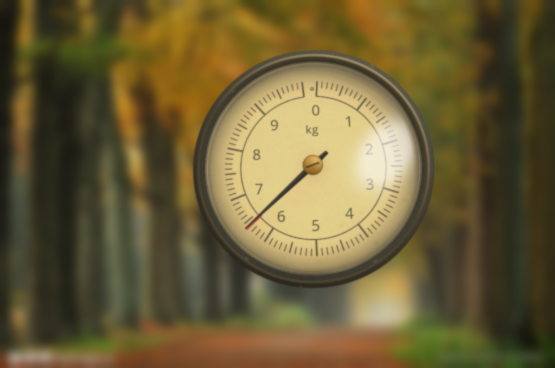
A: 6.4 kg
